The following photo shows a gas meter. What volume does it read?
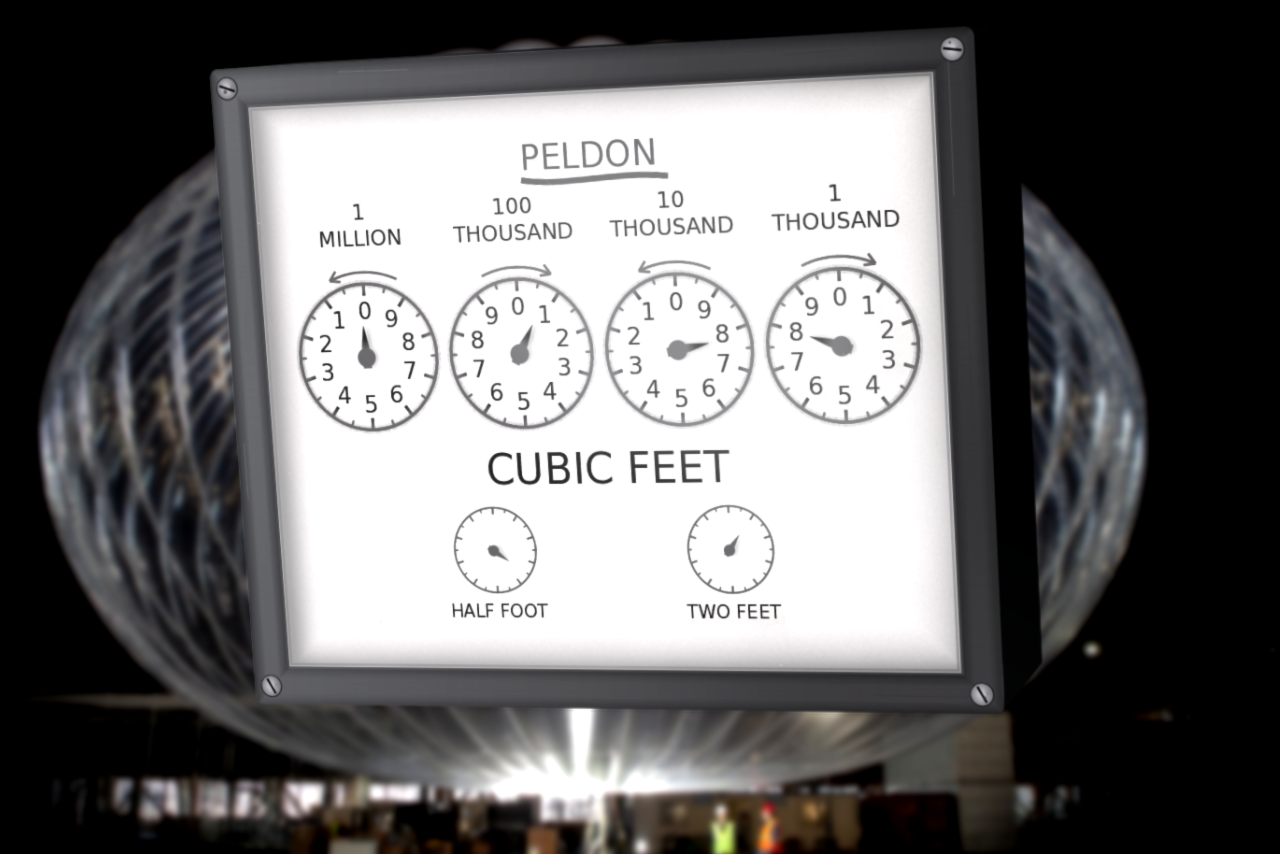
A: 7800 ft³
